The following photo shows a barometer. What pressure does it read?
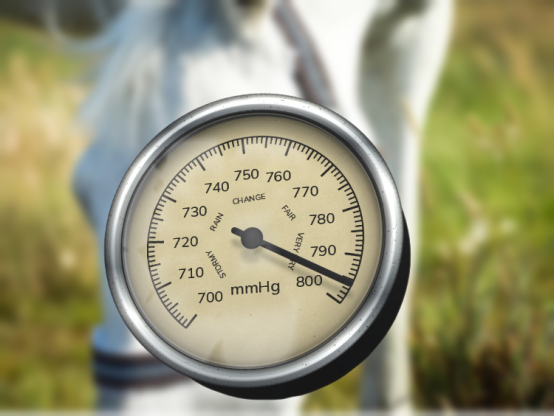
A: 796 mmHg
